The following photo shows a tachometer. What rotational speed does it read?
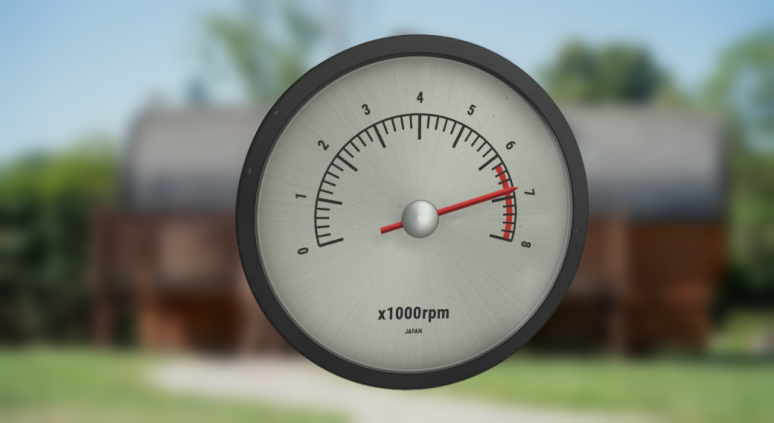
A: 6800 rpm
